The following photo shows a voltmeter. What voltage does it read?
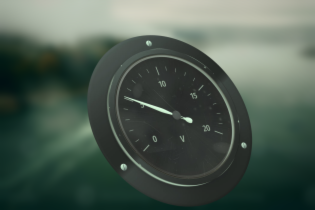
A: 5 V
